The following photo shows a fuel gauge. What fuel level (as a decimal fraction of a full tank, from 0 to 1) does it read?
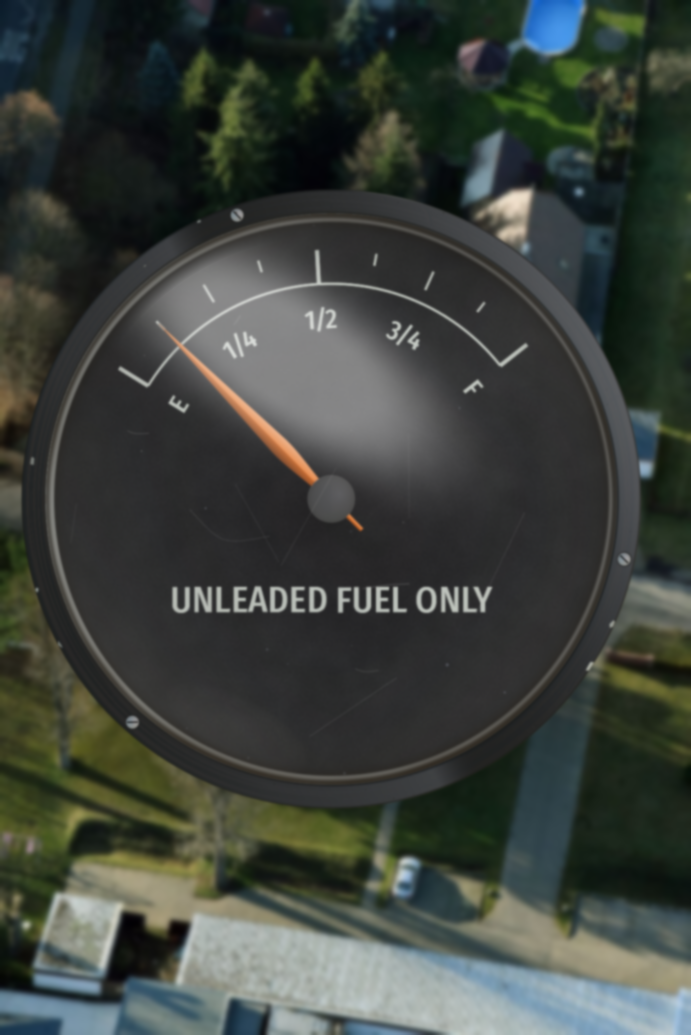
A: 0.125
